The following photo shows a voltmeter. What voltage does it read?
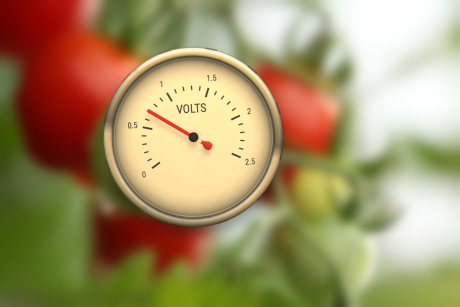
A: 0.7 V
